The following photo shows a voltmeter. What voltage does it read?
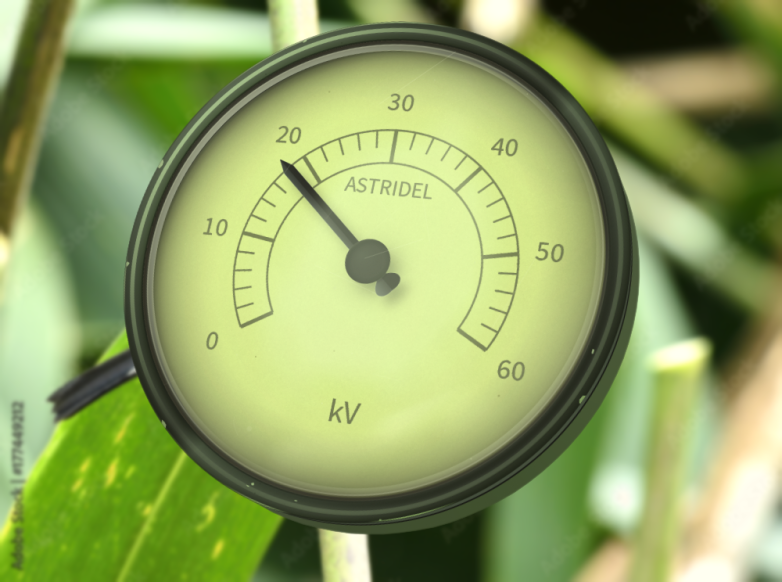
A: 18 kV
